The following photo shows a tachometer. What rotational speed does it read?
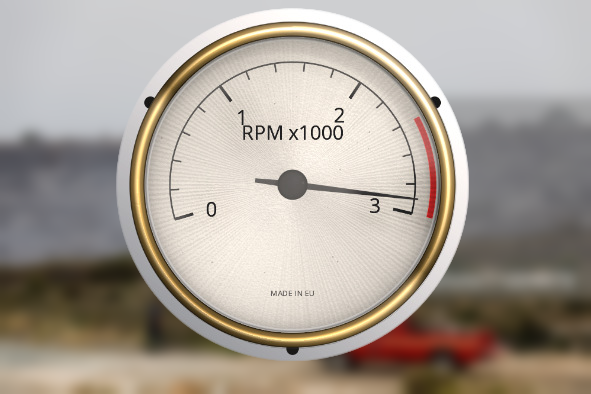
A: 2900 rpm
